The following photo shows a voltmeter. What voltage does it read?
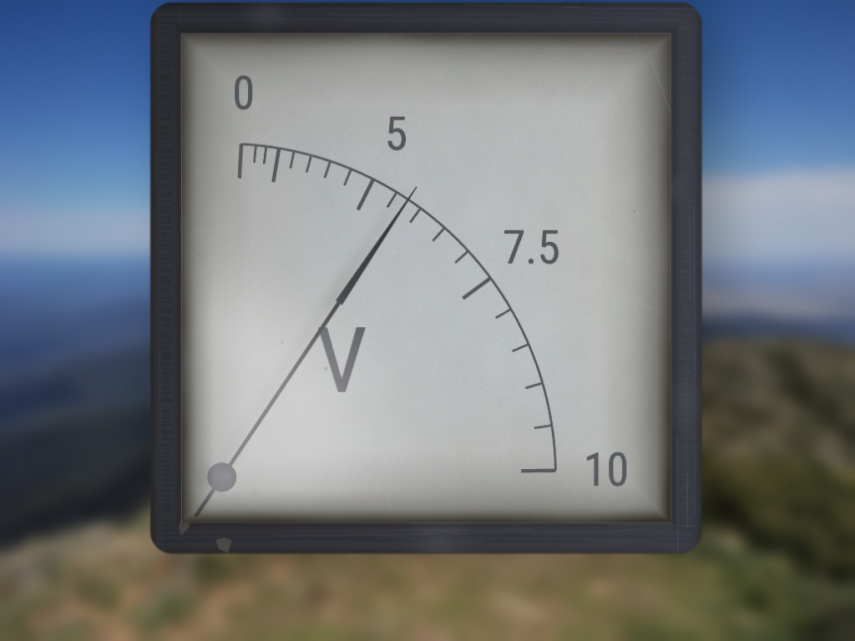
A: 5.75 V
